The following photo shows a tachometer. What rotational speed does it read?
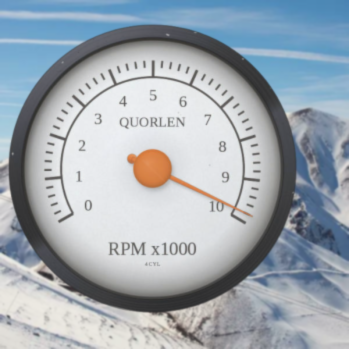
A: 9800 rpm
